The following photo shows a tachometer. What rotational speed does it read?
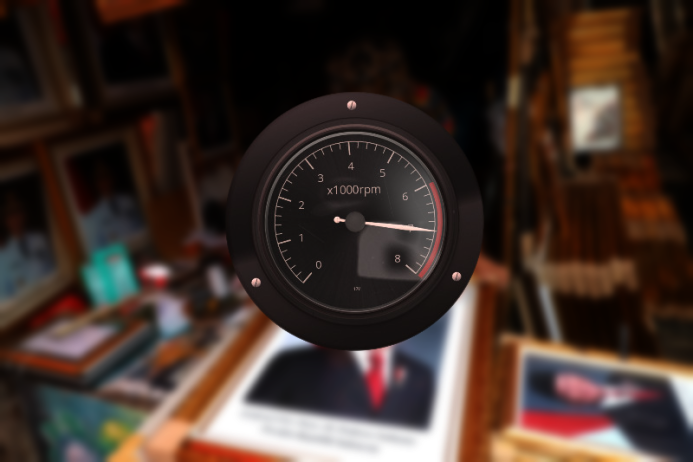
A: 7000 rpm
